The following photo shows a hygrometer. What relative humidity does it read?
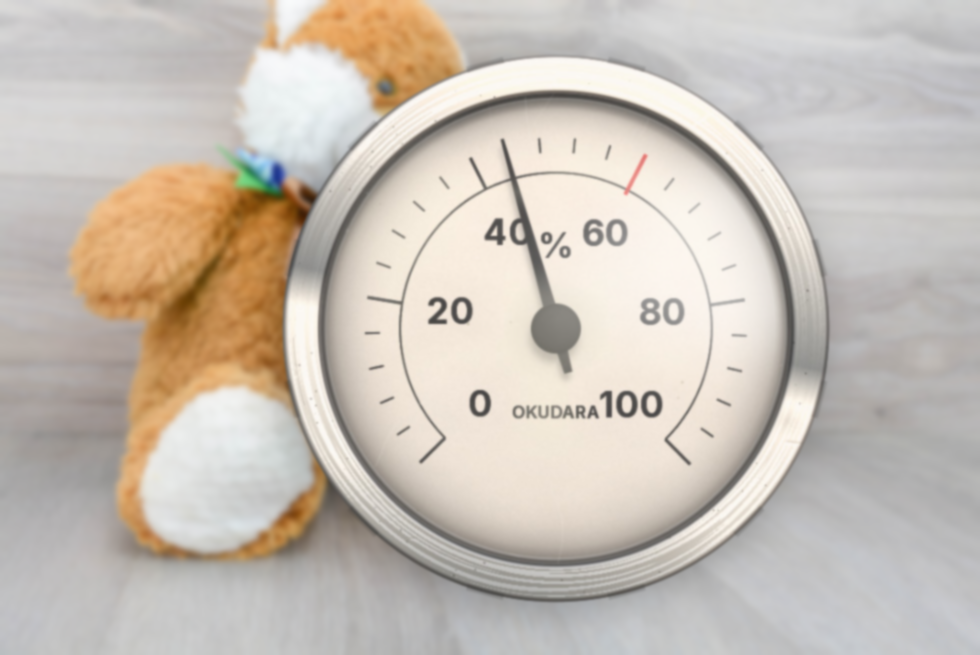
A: 44 %
